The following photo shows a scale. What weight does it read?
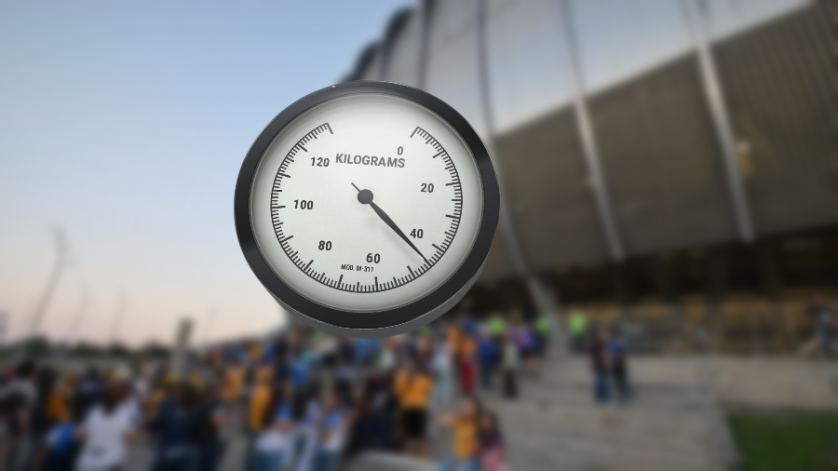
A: 45 kg
